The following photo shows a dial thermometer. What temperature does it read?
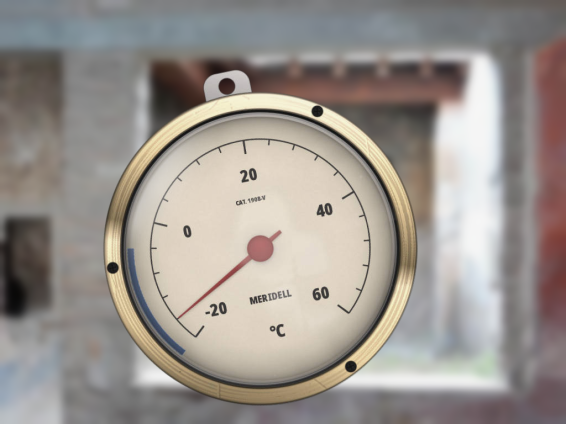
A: -16 °C
